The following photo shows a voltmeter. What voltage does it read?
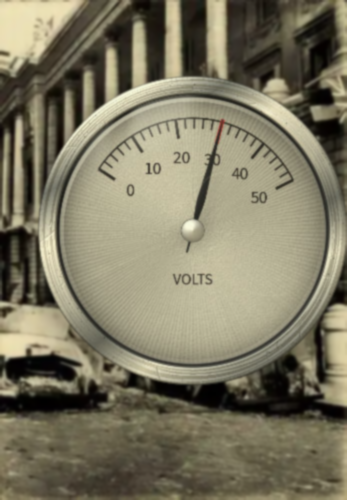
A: 30 V
